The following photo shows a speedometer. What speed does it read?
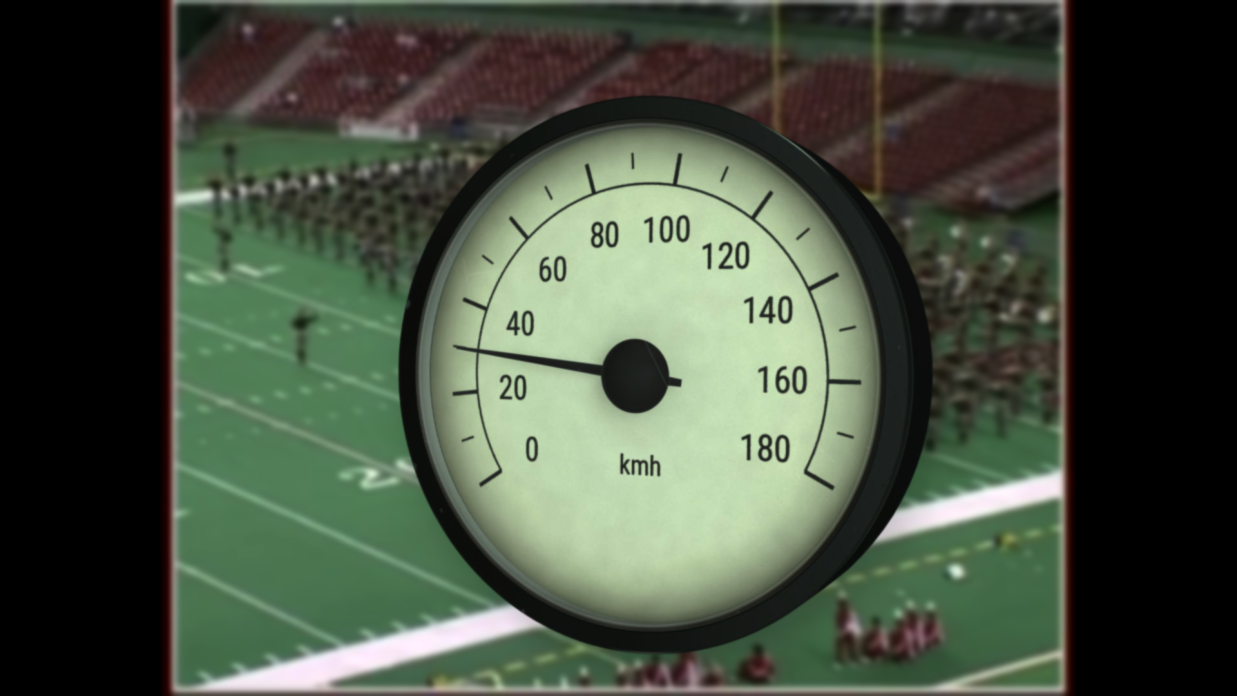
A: 30 km/h
